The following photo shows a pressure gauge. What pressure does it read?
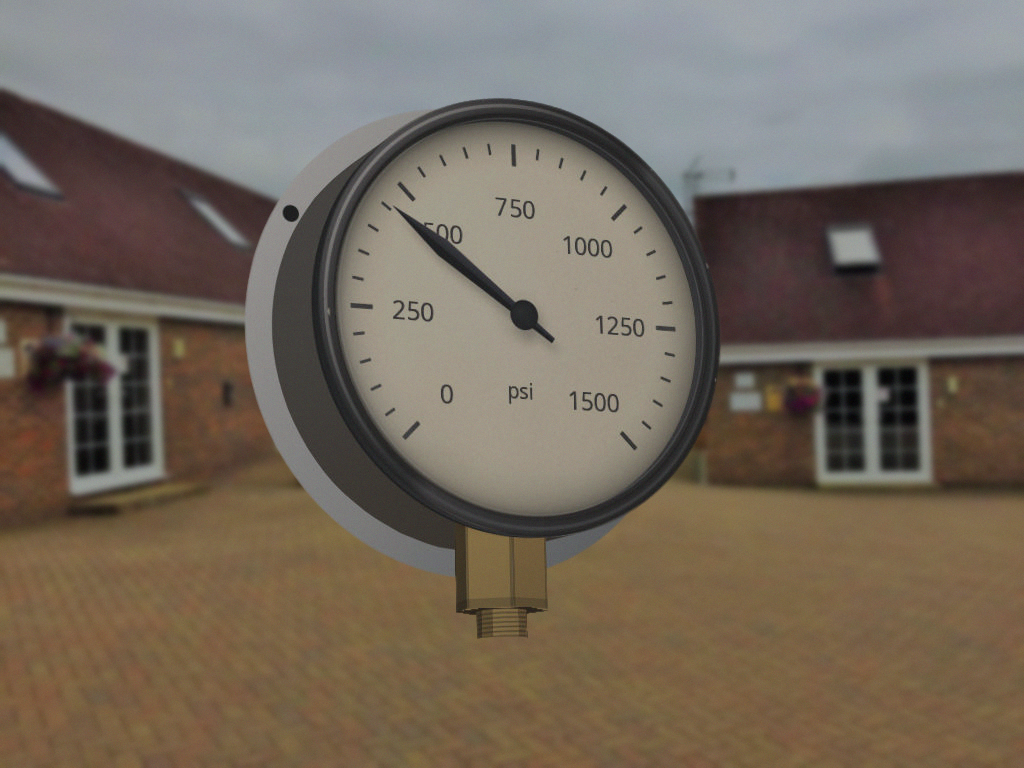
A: 450 psi
